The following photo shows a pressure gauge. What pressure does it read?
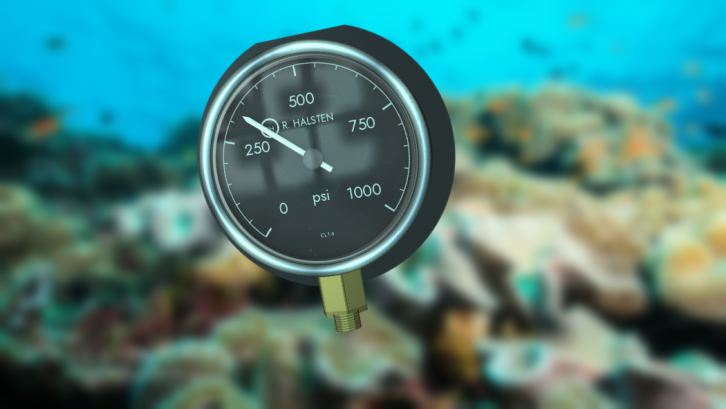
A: 325 psi
